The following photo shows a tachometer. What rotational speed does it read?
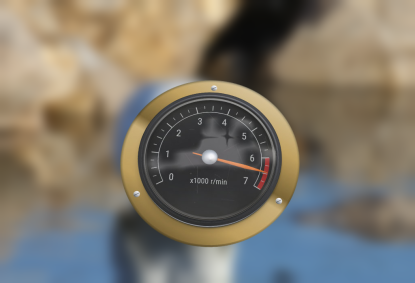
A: 6500 rpm
